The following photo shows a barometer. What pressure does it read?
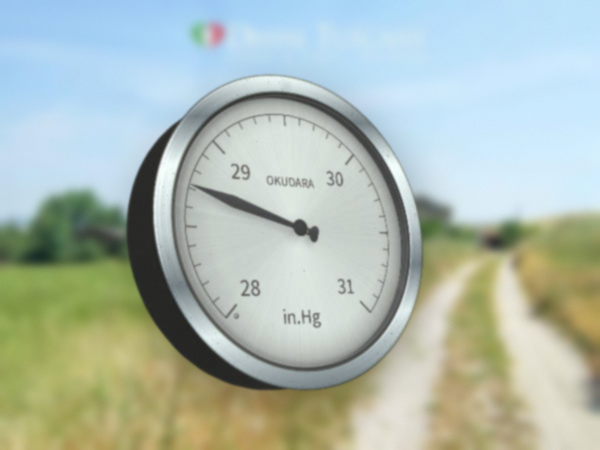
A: 28.7 inHg
